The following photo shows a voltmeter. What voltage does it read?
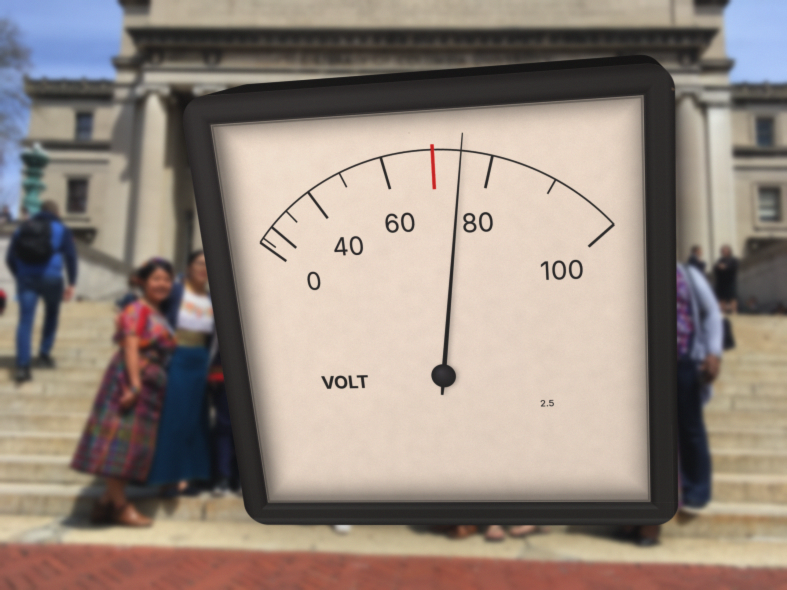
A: 75 V
